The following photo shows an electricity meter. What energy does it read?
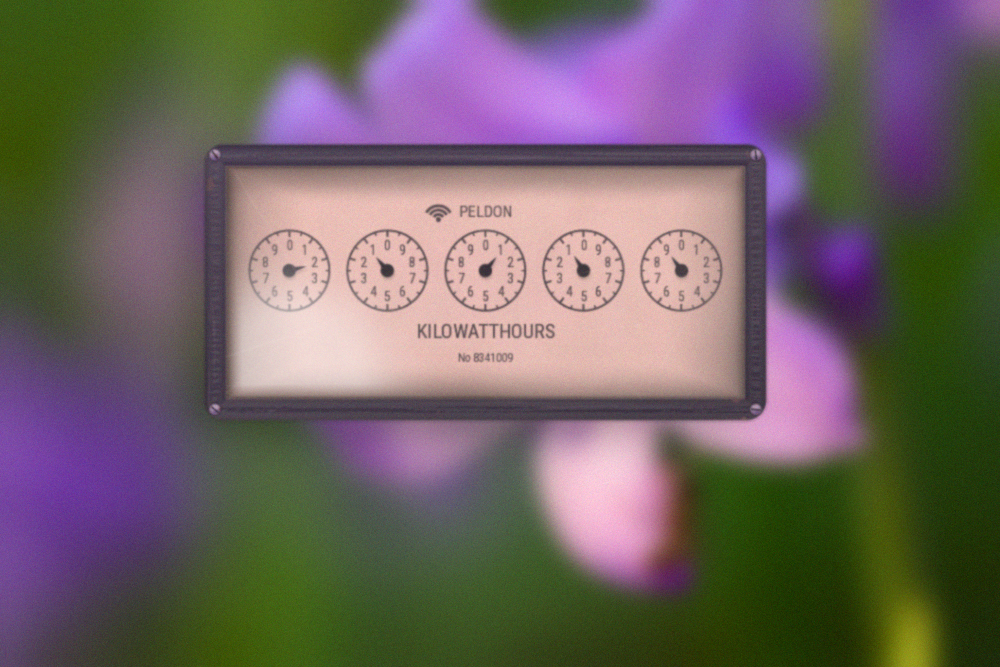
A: 21109 kWh
